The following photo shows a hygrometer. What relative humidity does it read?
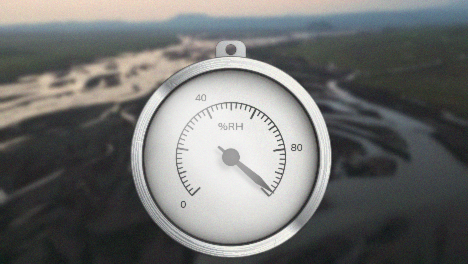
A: 98 %
